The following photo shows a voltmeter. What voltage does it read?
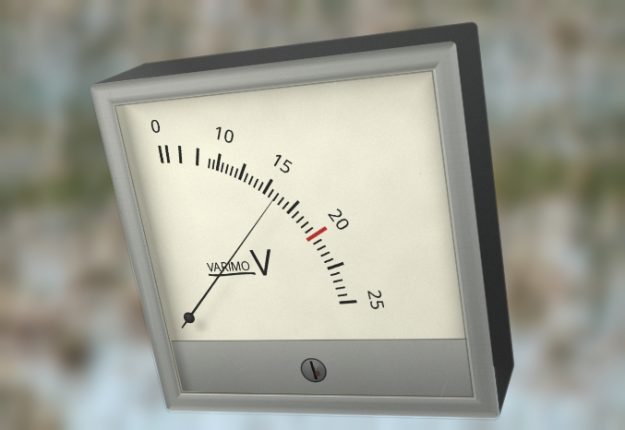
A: 16 V
